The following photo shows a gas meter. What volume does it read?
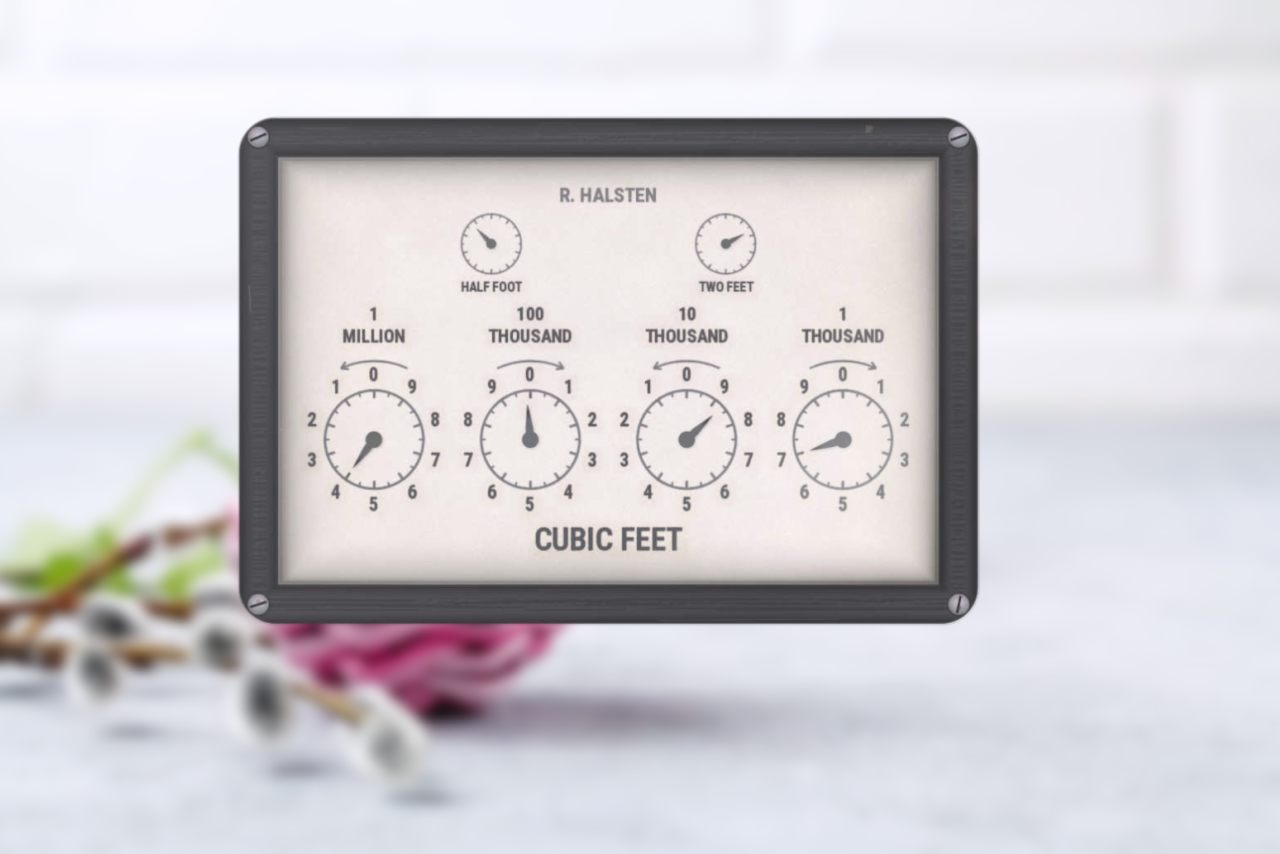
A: 398700 ft³
